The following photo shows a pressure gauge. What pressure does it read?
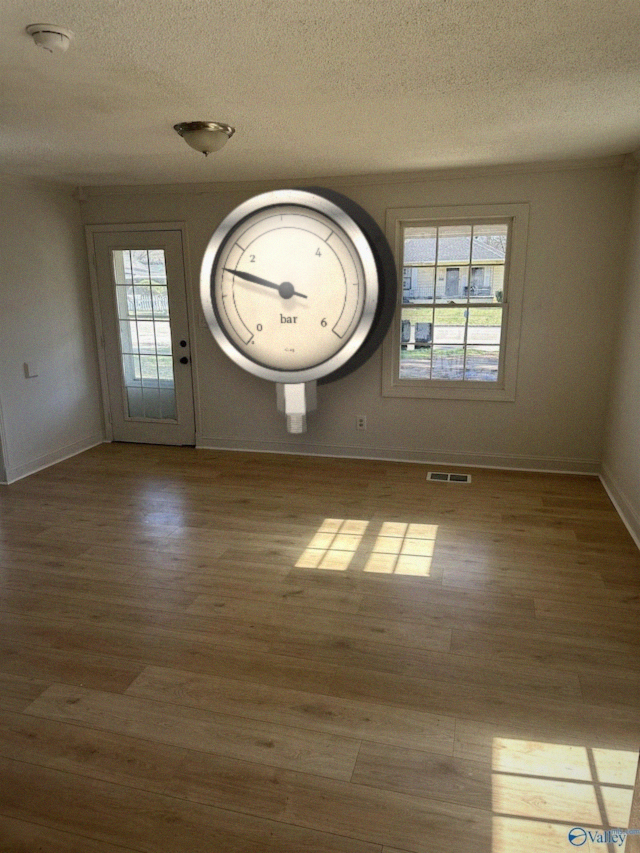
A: 1.5 bar
